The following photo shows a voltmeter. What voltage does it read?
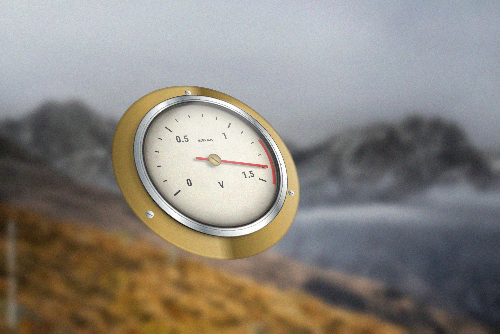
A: 1.4 V
